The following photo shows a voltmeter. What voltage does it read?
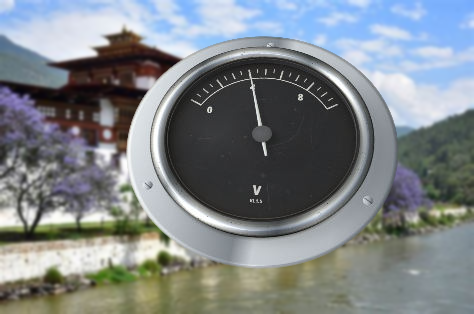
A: 4 V
